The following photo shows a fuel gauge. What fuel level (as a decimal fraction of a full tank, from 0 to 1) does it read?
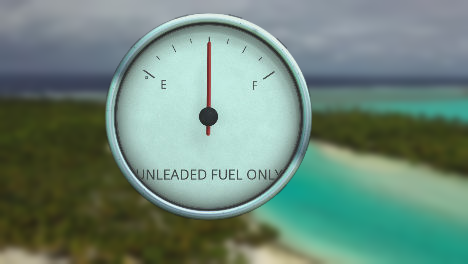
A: 0.5
